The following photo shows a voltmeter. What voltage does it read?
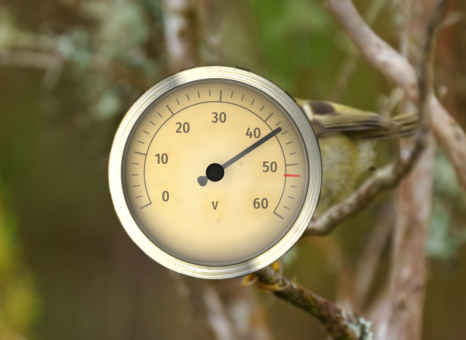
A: 43 V
